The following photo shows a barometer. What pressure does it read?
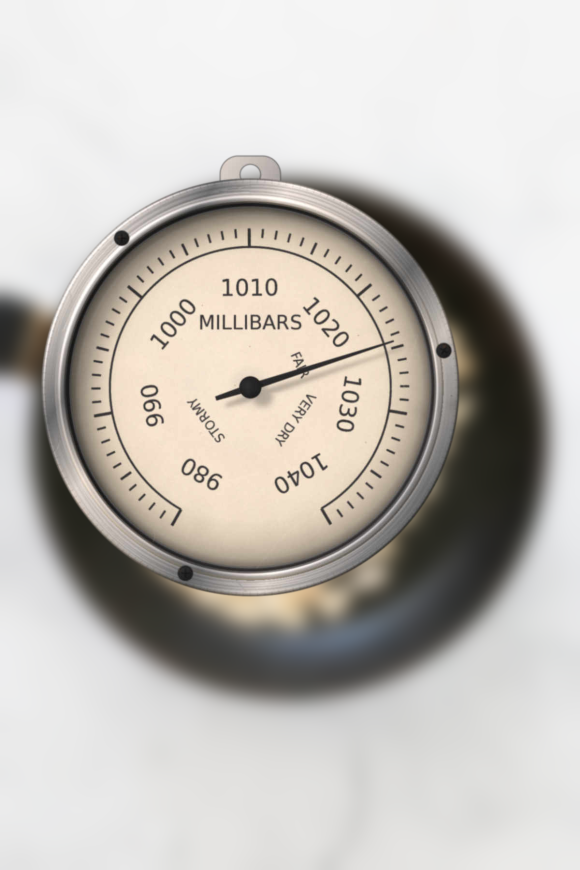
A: 1024.5 mbar
